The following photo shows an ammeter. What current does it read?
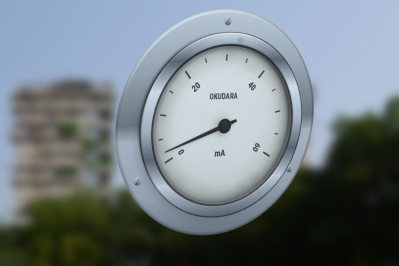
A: 2.5 mA
